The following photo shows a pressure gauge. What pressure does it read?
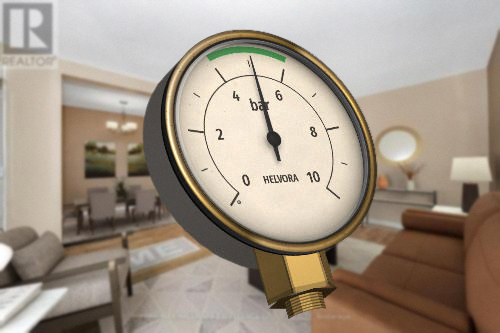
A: 5 bar
